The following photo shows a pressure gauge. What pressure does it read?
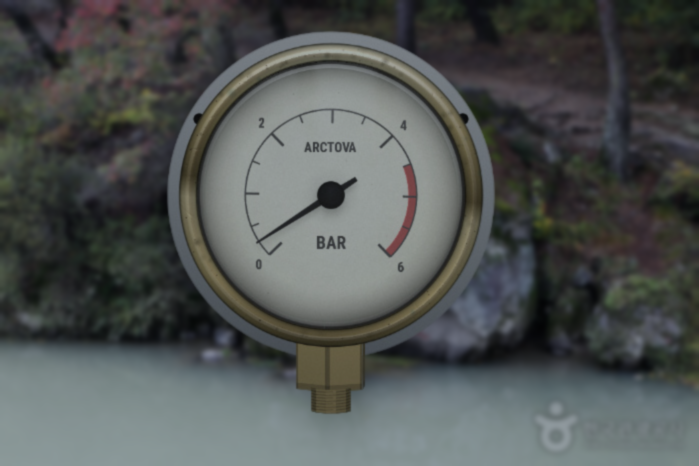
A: 0.25 bar
